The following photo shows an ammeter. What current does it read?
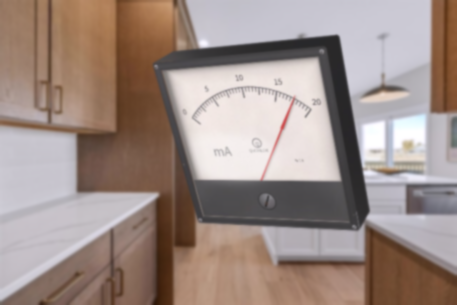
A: 17.5 mA
